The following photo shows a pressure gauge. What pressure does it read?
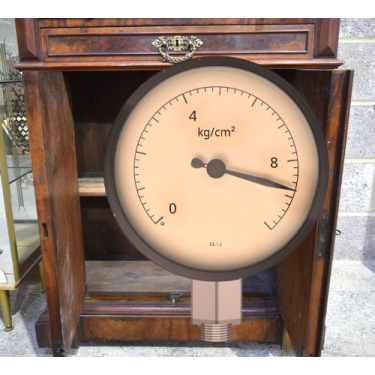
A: 8.8 kg/cm²
